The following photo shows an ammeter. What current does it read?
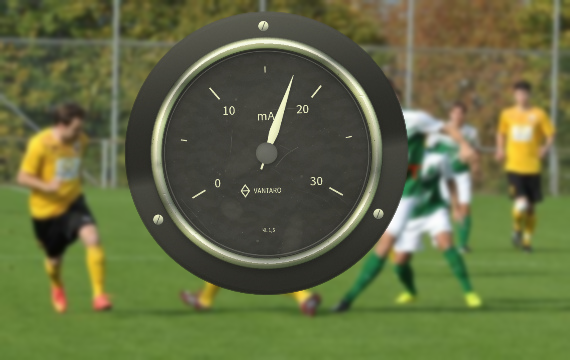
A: 17.5 mA
